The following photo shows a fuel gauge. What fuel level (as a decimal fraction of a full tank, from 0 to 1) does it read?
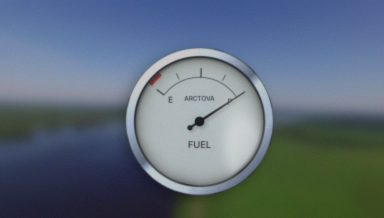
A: 1
